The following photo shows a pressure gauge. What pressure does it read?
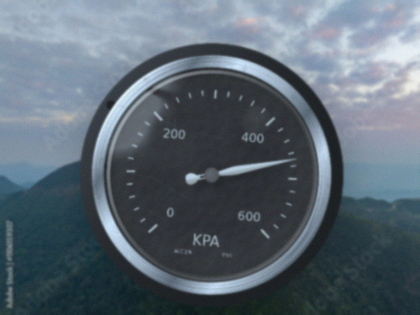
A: 470 kPa
